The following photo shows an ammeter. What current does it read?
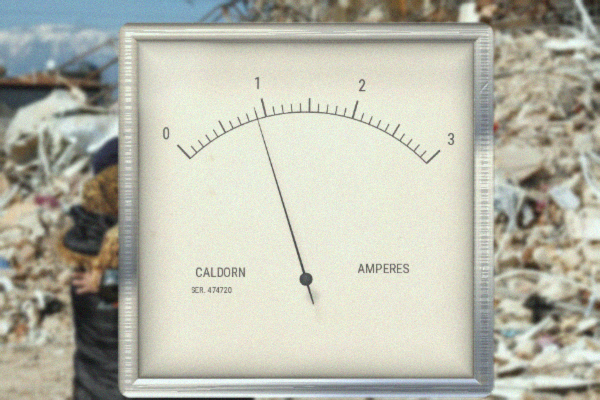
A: 0.9 A
